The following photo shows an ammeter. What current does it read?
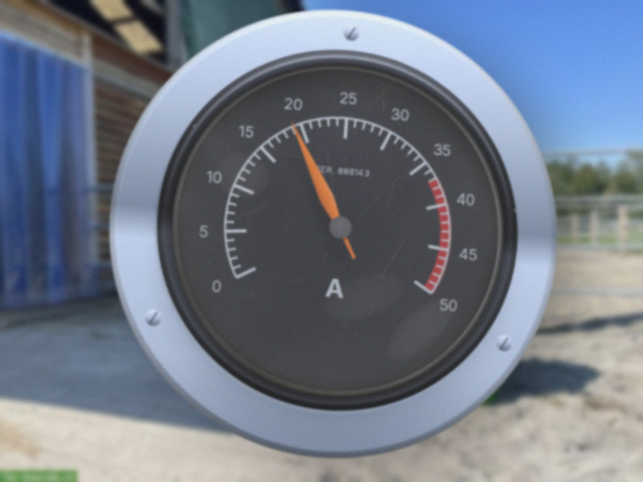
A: 19 A
